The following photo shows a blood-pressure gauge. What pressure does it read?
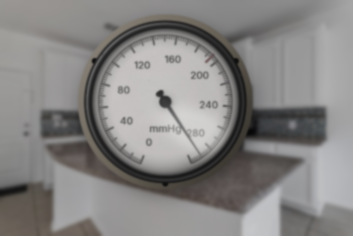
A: 290 mmHg
